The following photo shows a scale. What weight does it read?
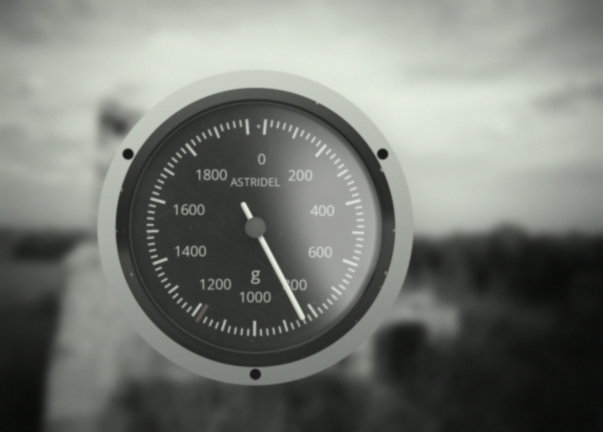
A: 840 g
